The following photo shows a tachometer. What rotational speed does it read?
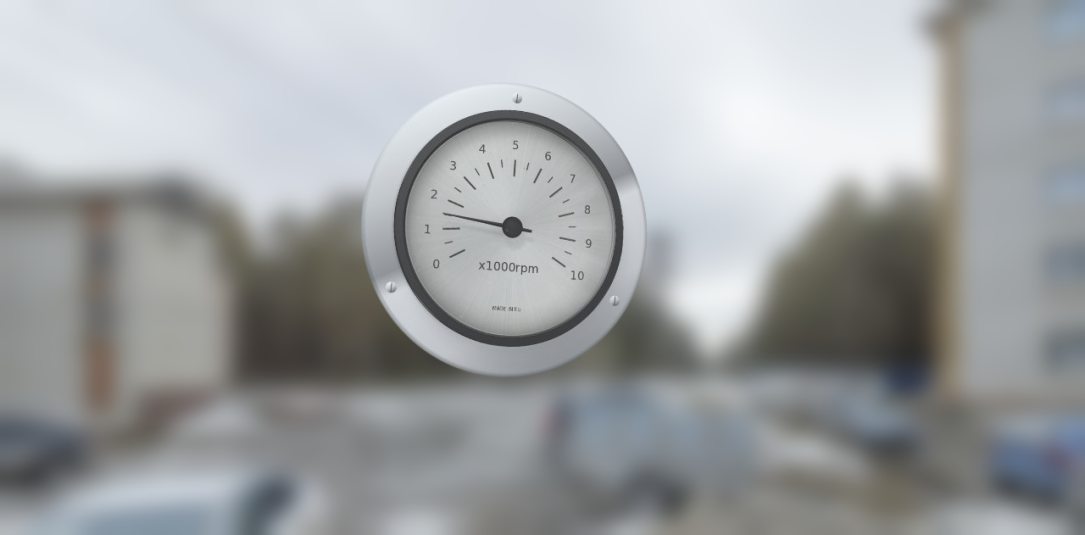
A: 1500 rpm
